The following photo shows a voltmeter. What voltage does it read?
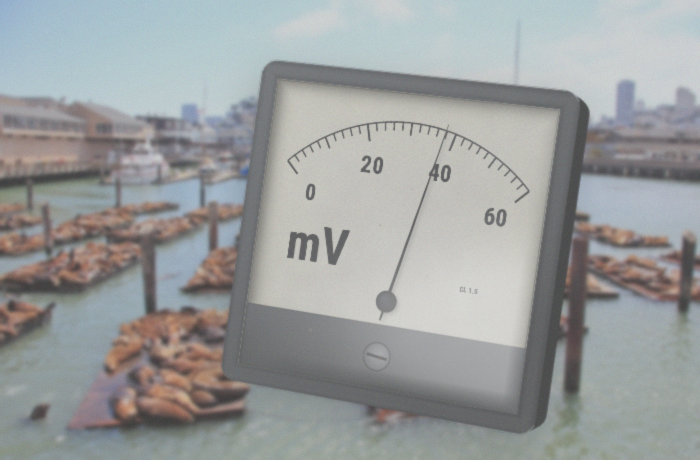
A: 38 mV
